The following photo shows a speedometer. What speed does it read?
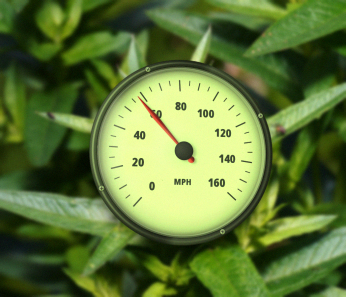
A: 57.5 mph
